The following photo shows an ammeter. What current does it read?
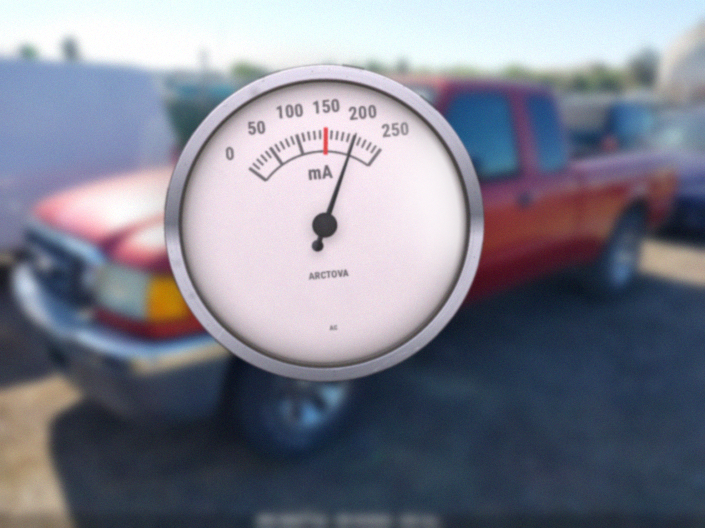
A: 200 mA
